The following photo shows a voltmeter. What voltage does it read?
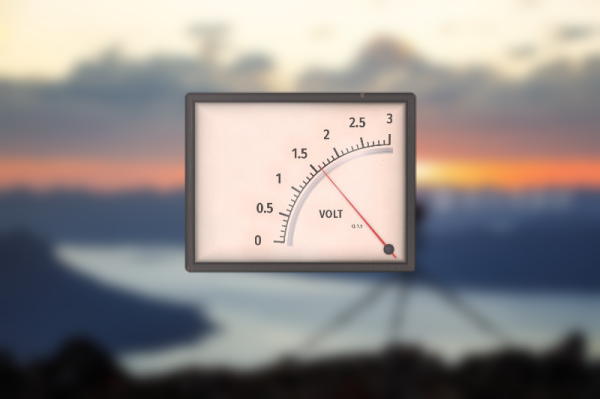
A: 1.6 V
